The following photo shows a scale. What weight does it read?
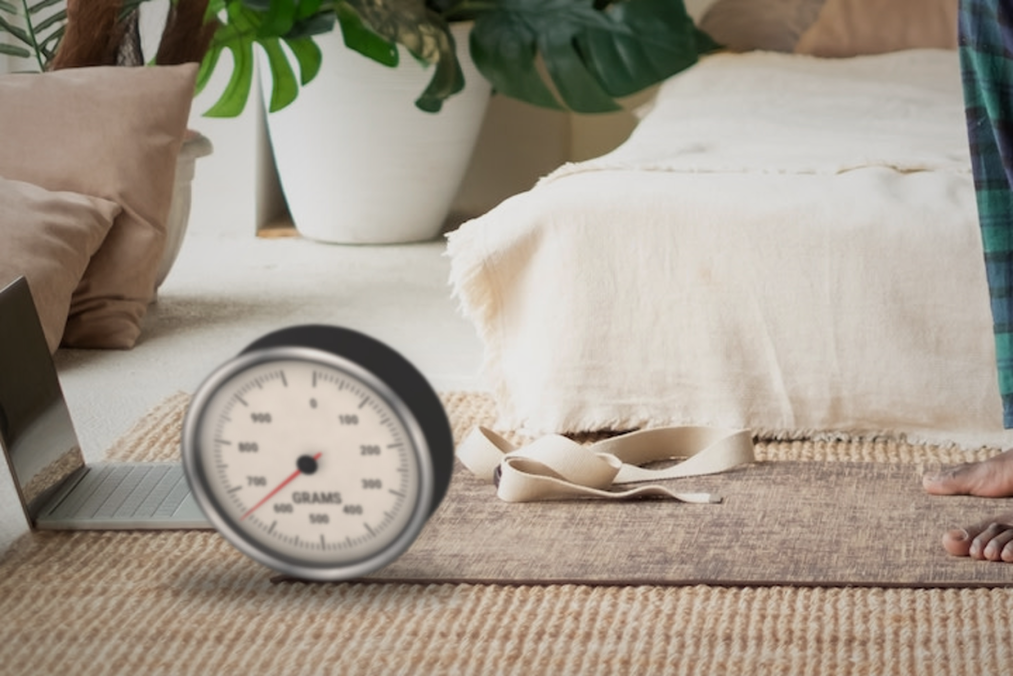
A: 650 g
